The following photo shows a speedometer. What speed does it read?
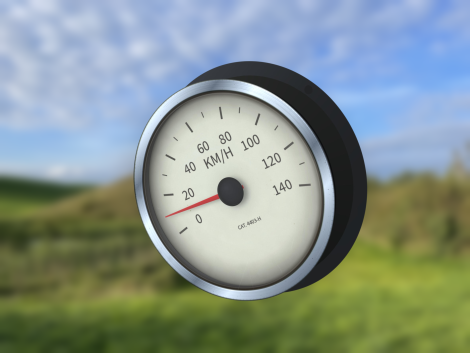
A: 10 km/h
